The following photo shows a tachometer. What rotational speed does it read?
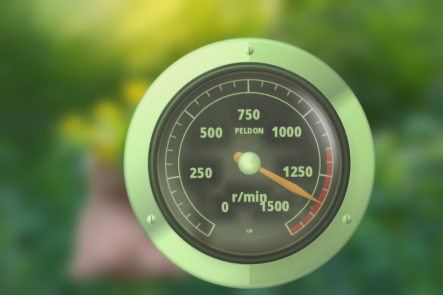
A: 1350 rpm
